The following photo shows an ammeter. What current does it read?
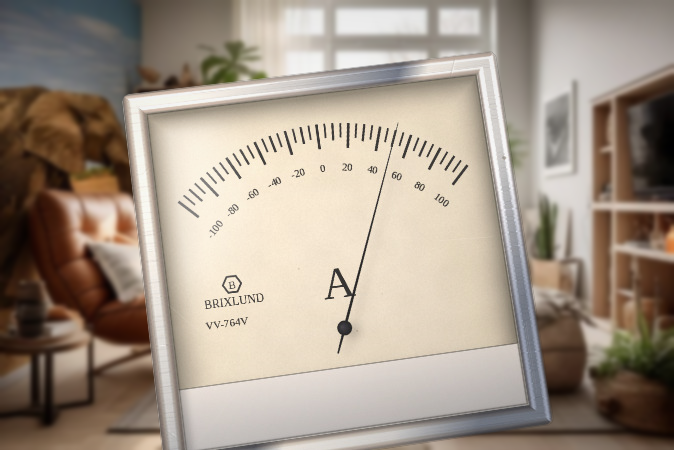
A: 50 A
